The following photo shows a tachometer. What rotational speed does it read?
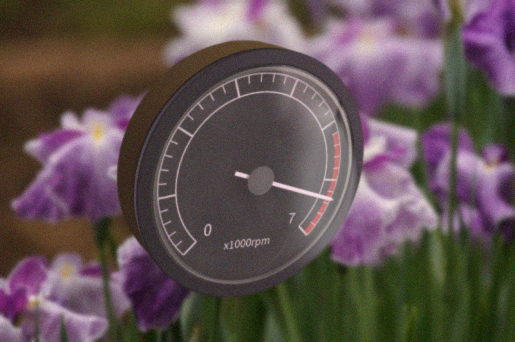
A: 6300 rpm
